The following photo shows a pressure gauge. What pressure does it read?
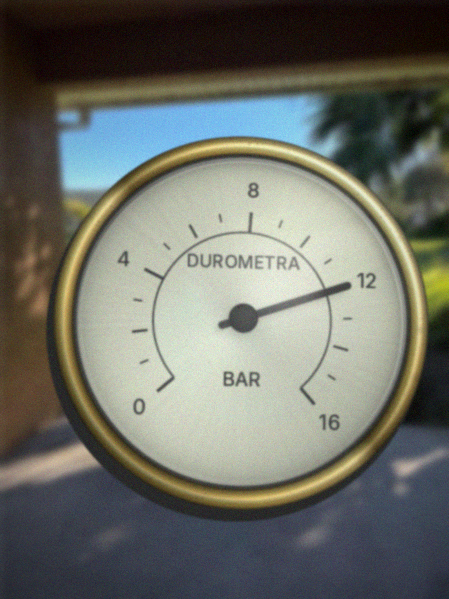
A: 12 bar
